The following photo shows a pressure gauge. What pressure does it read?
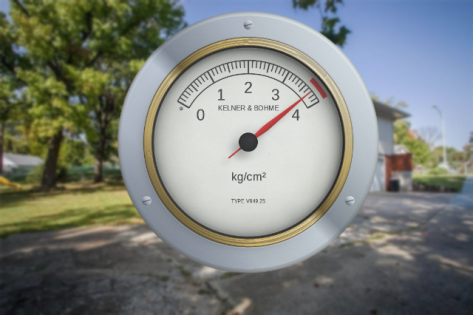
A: 3.7 kg/cm²
